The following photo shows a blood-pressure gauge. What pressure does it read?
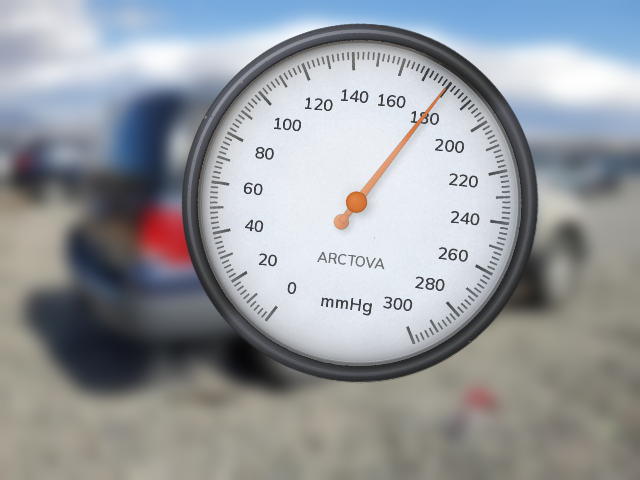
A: 180 mmHg
